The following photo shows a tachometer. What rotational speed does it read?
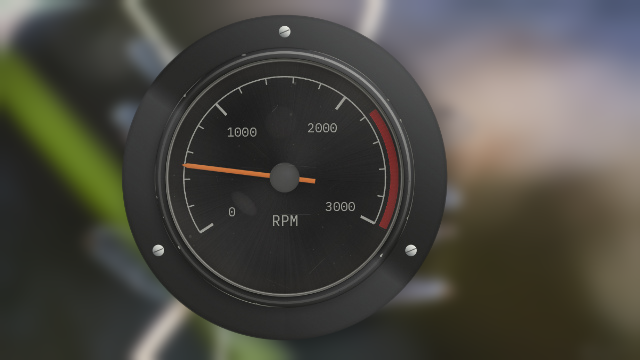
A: 500 rpm
